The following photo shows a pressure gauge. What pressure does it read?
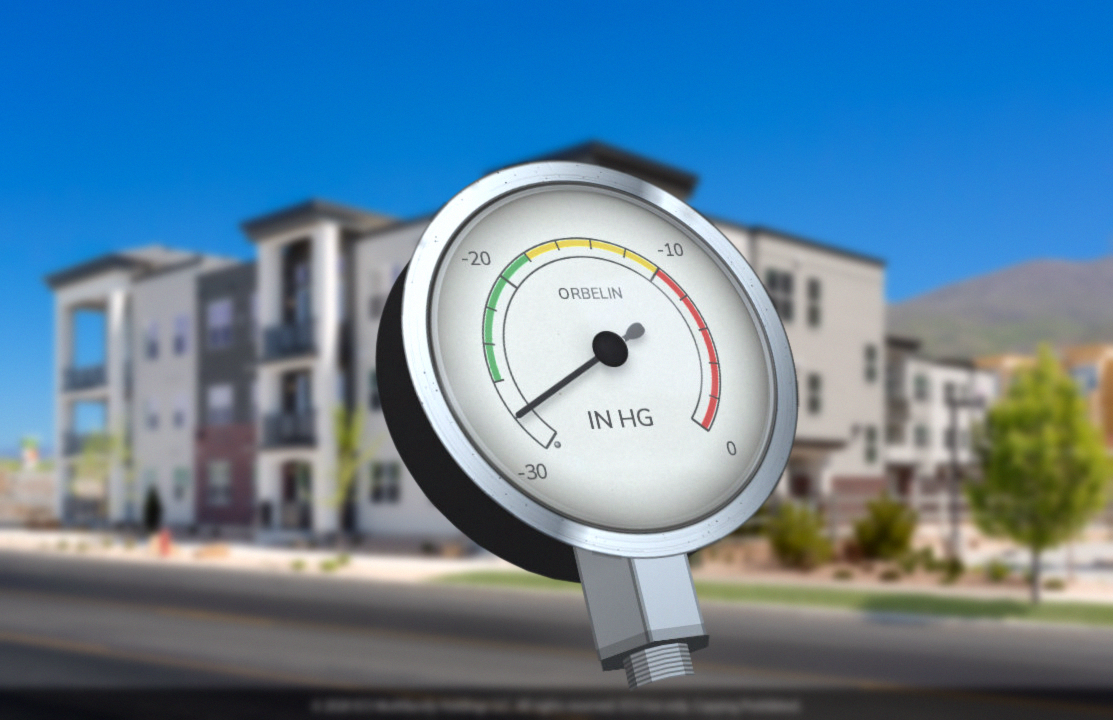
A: -28 inHg
